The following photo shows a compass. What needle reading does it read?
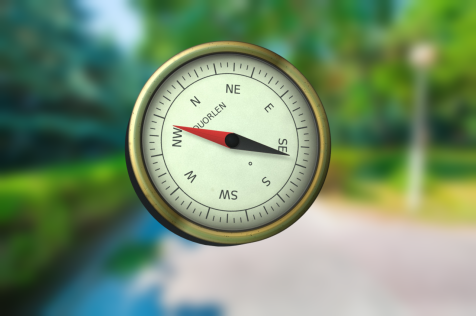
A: 325 °
